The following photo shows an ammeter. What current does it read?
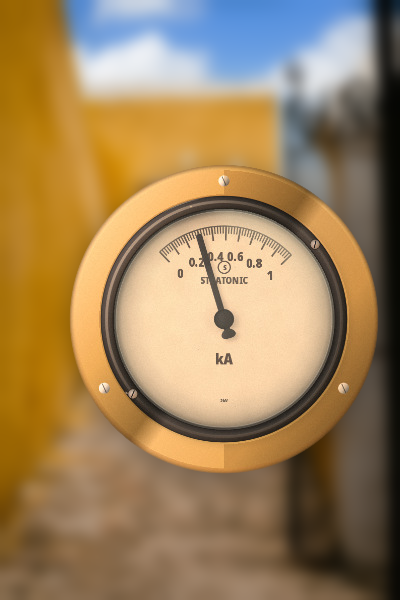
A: 0.3 kA
